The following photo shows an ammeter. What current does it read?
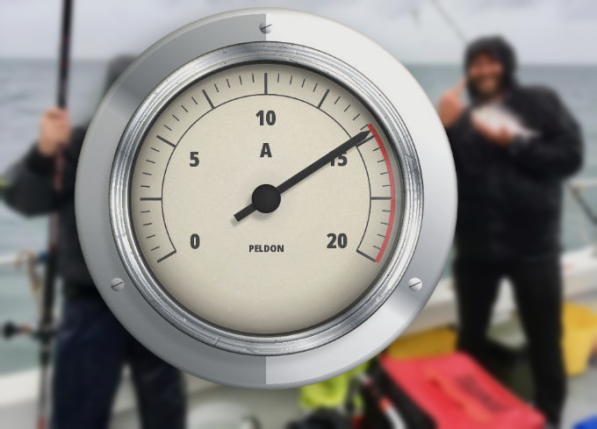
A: 14.75 A
